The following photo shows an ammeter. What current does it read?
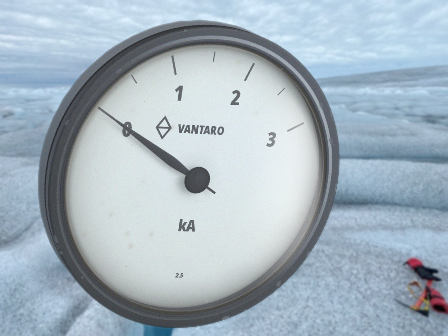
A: 0 kA
